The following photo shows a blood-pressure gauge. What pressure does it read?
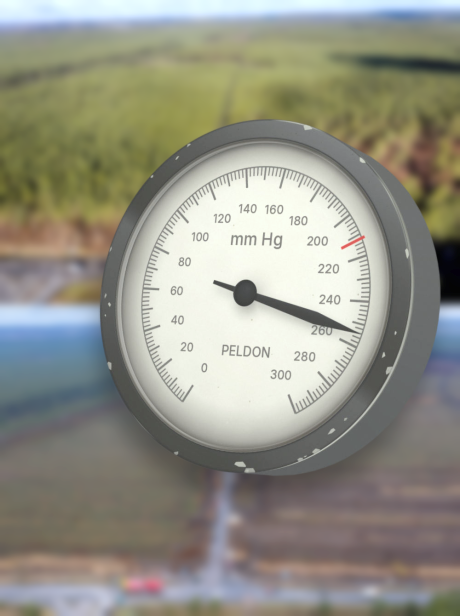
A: 254 mmHg
